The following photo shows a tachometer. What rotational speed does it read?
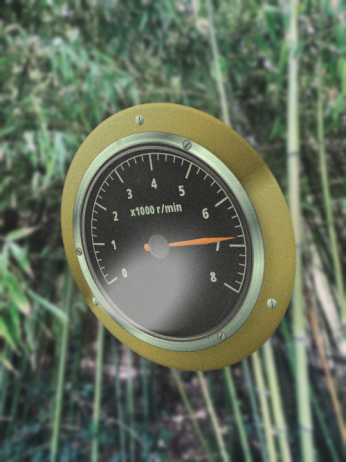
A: 6800 rpm
